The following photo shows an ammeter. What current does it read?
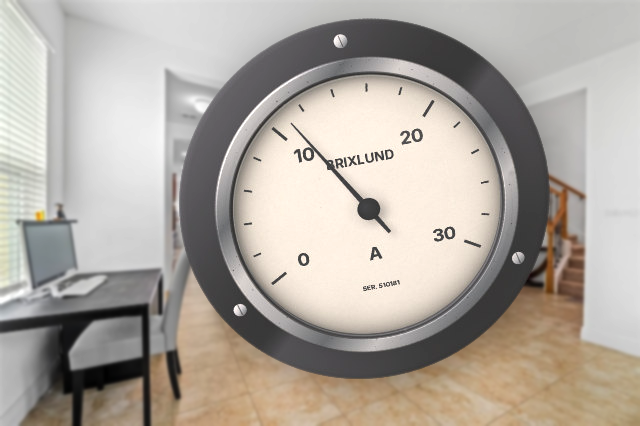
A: 11 A
